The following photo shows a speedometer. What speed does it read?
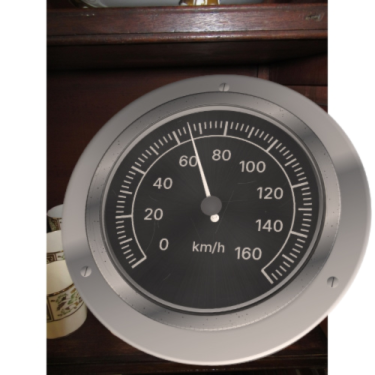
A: 66 km/h
